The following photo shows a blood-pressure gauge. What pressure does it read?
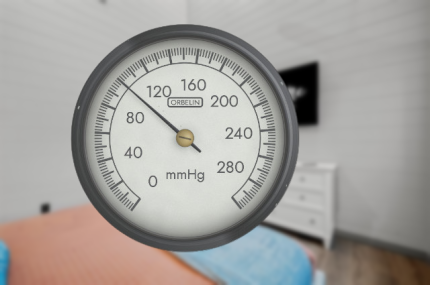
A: 100 mmHg
